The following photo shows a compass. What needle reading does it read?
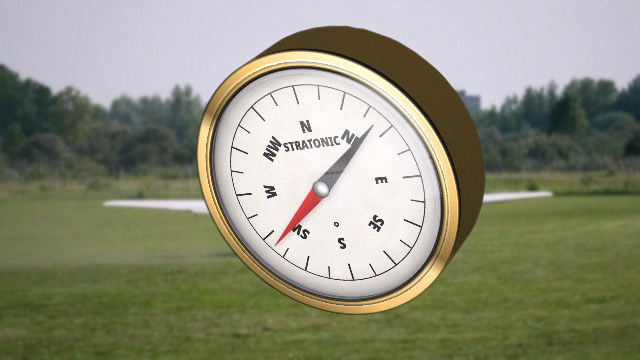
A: 232.5 °
